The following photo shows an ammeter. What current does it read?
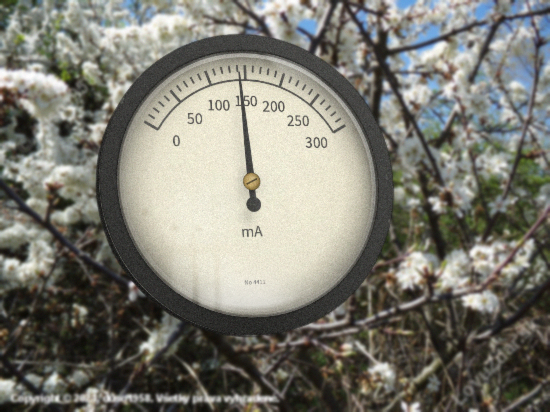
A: 140 mA
